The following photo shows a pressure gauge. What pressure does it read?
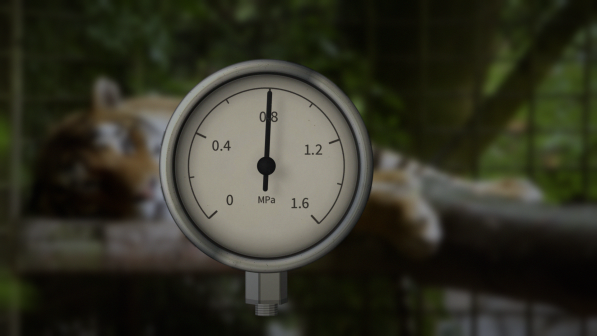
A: 0.8 MPa
